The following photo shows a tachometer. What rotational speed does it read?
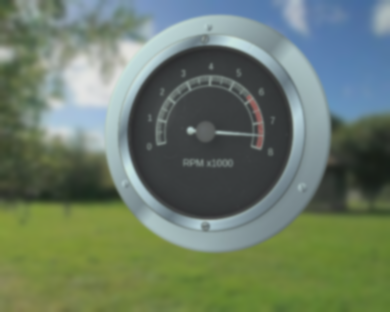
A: 7500 rpm
